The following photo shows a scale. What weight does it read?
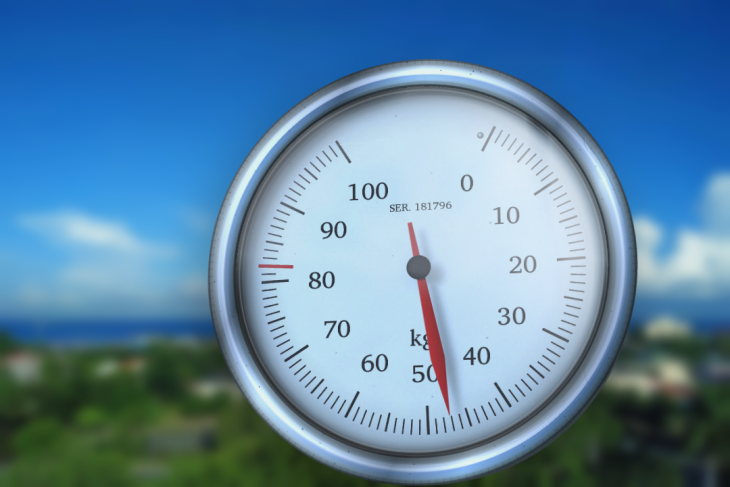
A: 47 kg
